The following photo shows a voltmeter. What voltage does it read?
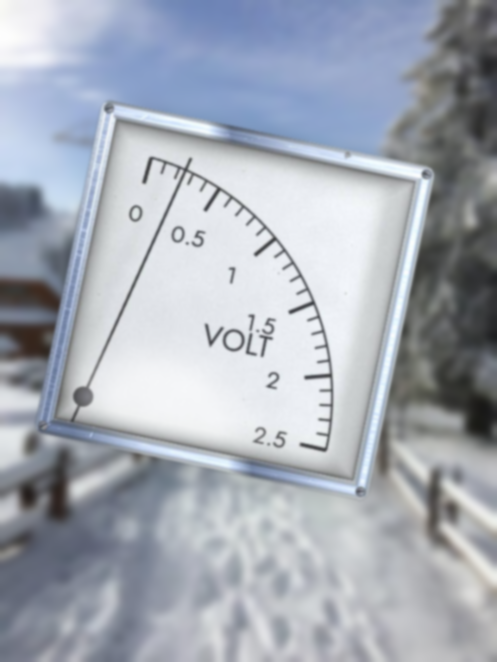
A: 0.25 V
